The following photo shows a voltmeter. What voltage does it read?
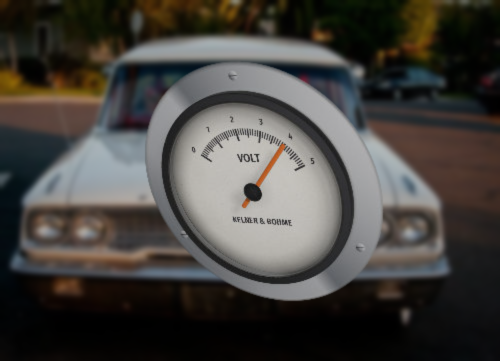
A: 4 V
